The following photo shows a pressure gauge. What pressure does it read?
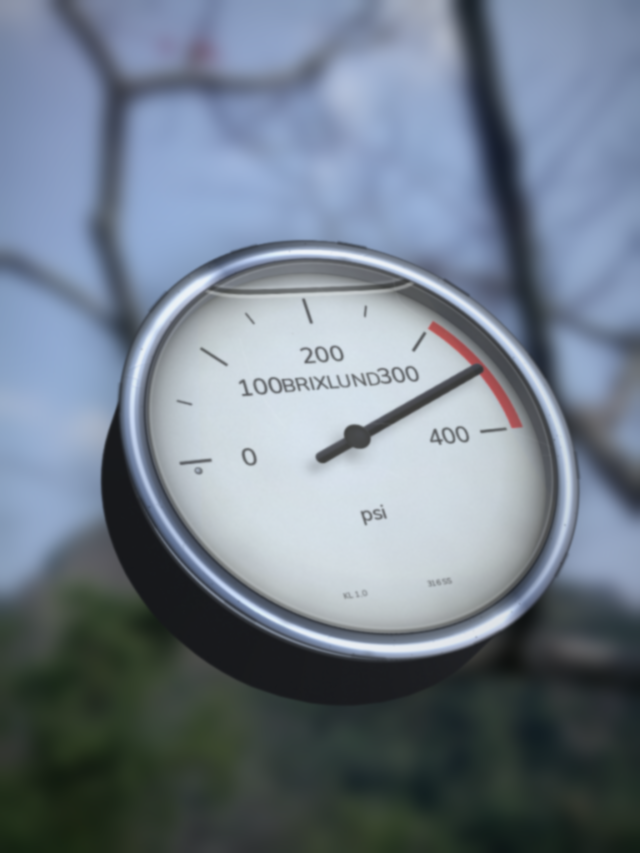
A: 350 psi
